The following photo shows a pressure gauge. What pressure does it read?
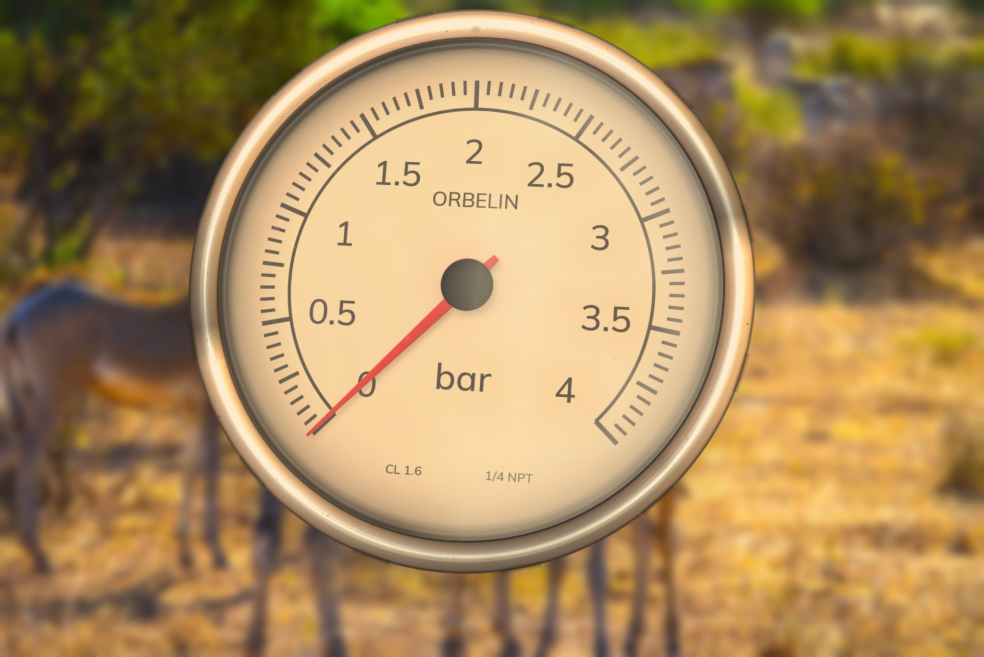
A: 0 bar
